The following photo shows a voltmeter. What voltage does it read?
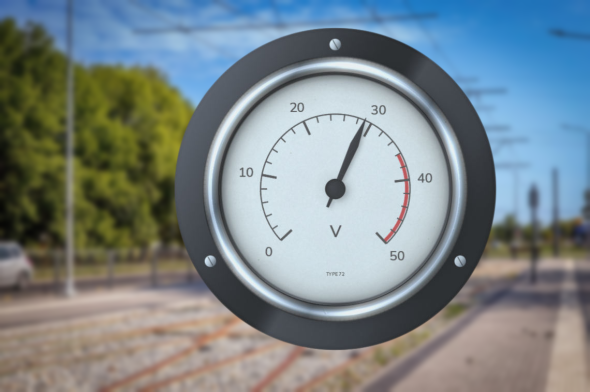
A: 29 V
